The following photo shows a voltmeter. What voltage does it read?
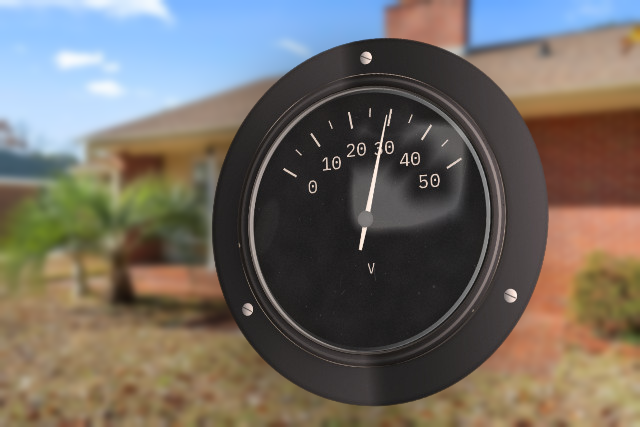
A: 30 V
